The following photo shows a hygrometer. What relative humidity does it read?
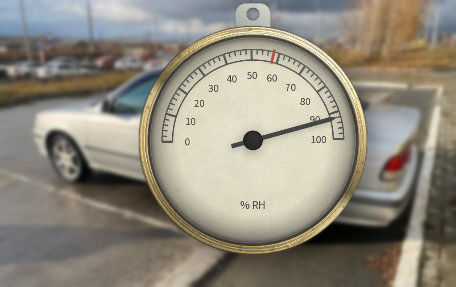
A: 92 %
